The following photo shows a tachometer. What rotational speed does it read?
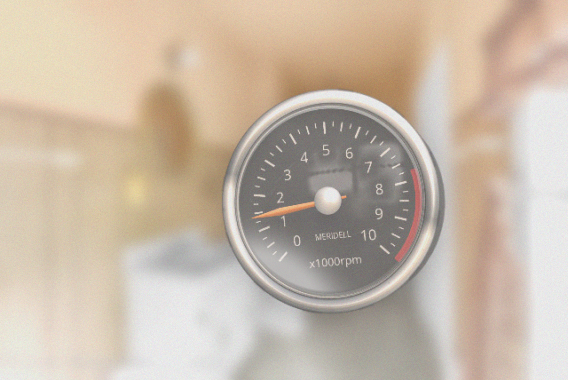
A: 1375 rpm
